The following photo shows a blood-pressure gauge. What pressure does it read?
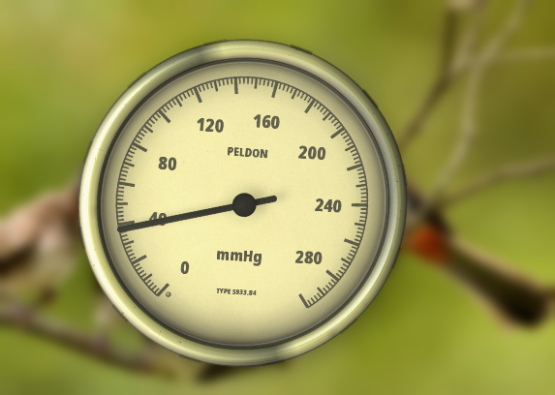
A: 38 mmHg
